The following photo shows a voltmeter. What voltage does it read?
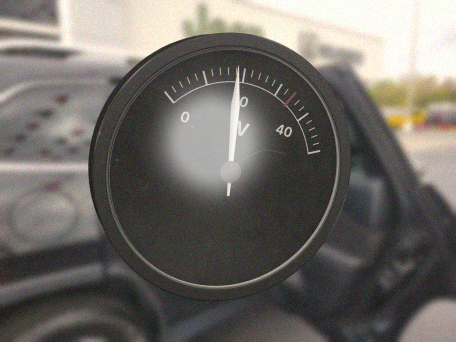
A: 18 V
